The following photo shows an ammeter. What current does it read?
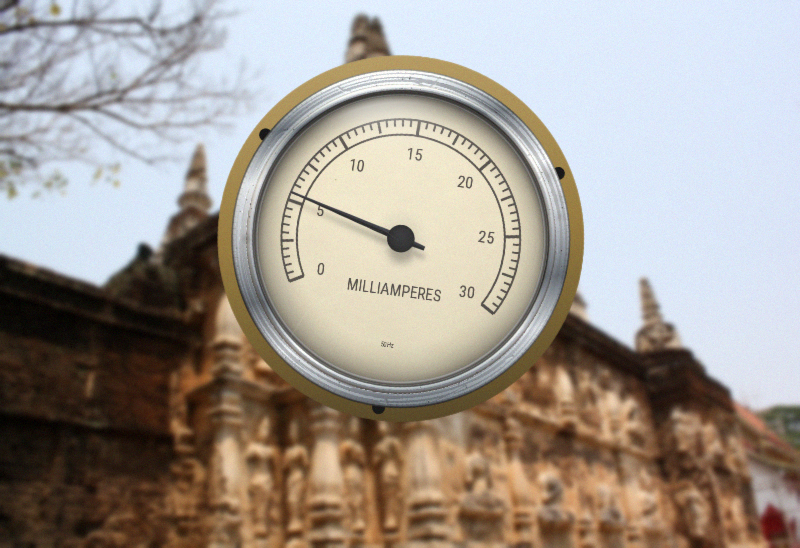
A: 5.5 mA
